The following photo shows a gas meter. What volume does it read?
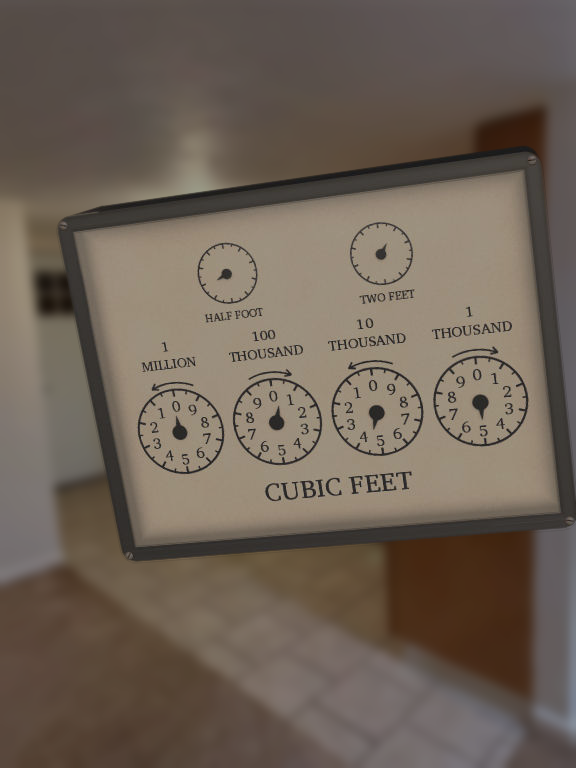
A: 4500 ft³
